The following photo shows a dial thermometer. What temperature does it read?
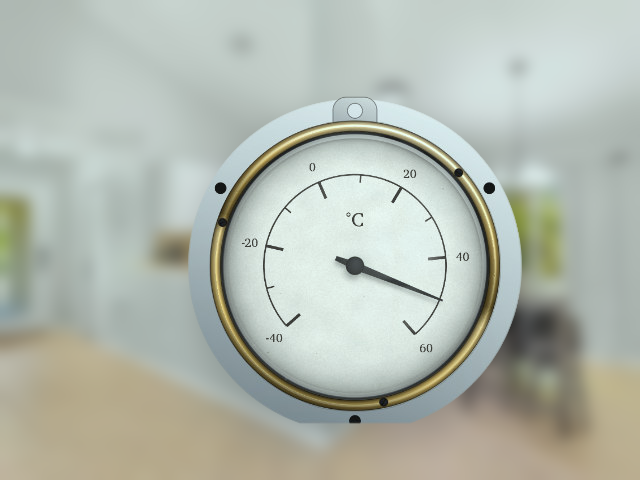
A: 50 °C
